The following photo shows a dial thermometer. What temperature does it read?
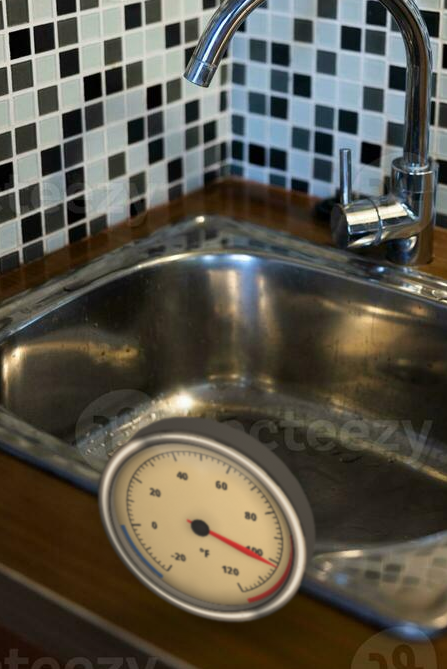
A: 100 °F
